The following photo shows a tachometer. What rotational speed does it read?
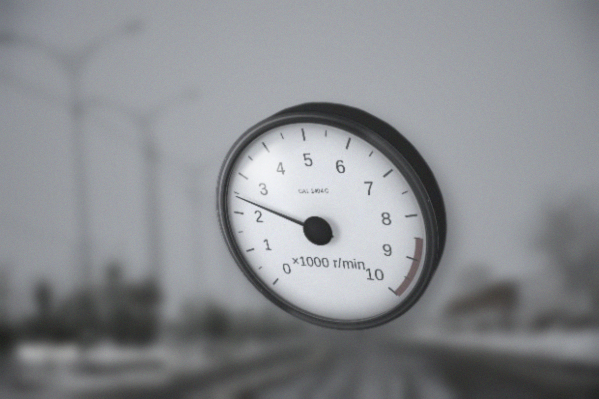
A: 2500 rpm
